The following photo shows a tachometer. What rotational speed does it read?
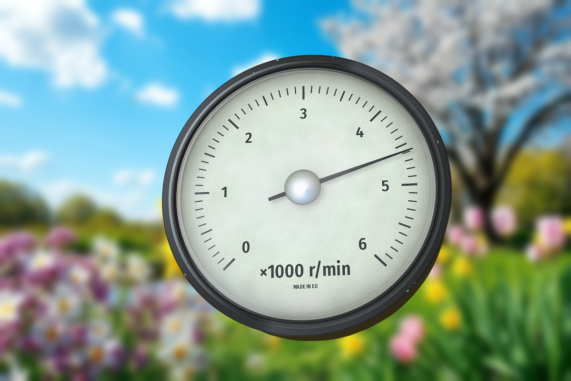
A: 4600 rpm
